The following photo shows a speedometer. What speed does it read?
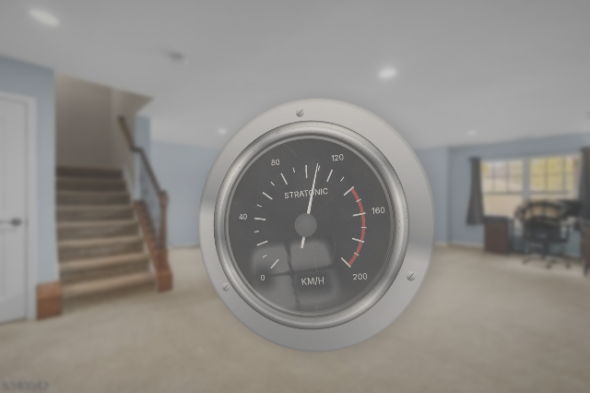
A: 110 km/h
